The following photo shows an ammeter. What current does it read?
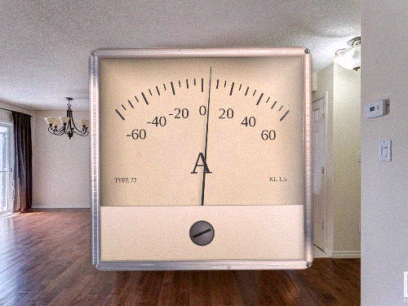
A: 5 A
